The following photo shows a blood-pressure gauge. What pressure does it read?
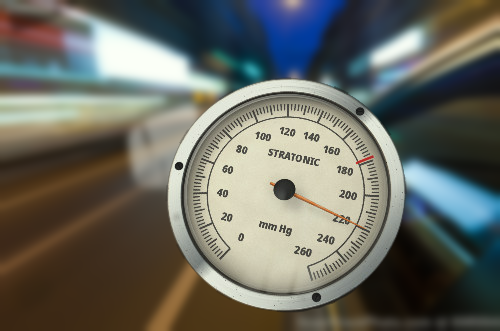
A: 220 mmHg
